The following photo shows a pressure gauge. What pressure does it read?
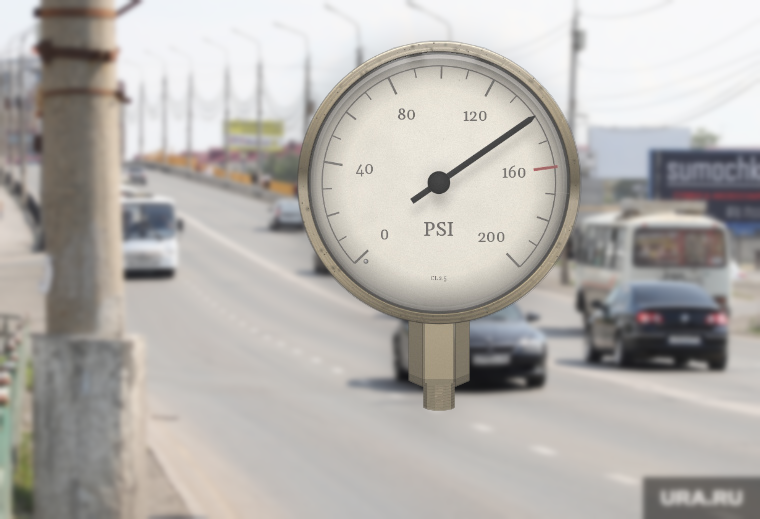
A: 140 psi
